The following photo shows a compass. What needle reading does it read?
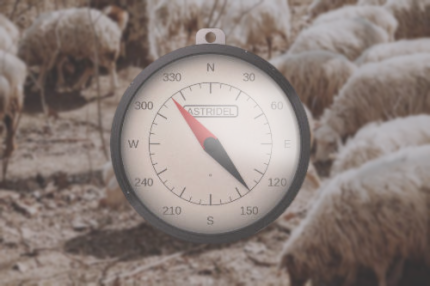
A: 320 °
